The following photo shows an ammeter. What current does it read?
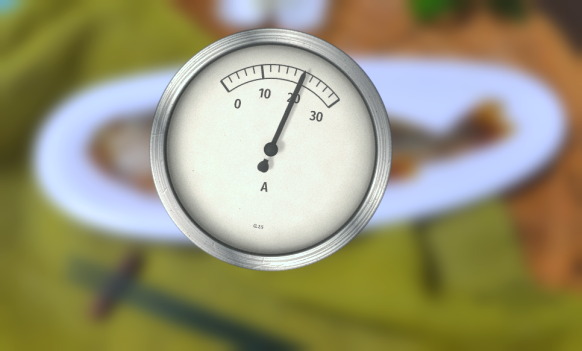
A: 20 A
